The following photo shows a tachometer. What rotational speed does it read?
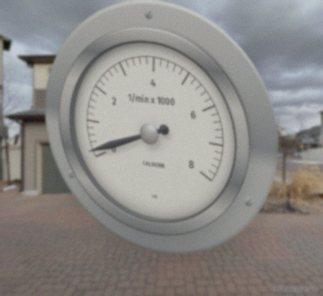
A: 200 rpm
